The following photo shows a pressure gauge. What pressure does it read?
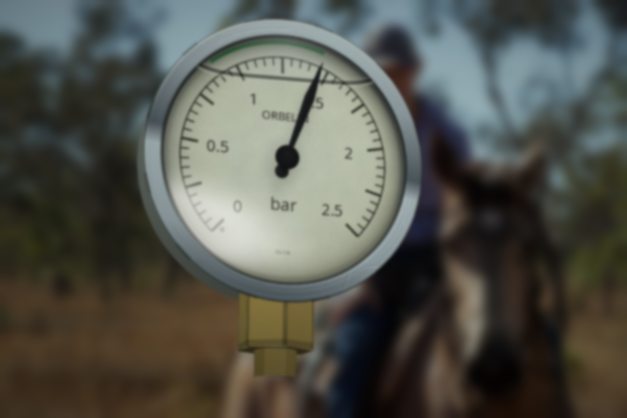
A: 1.45 bar
